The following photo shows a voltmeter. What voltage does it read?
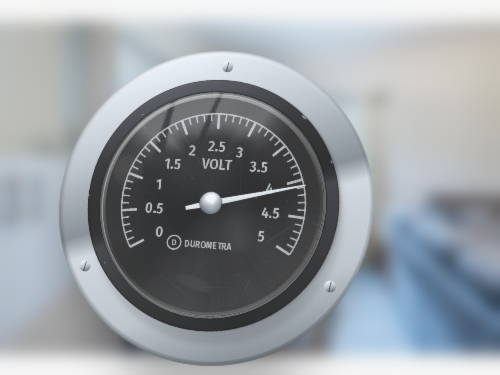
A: 4.1 V
